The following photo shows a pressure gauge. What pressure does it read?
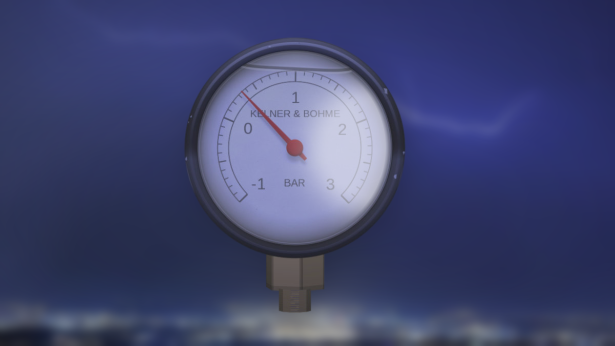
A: 0.35 bar
